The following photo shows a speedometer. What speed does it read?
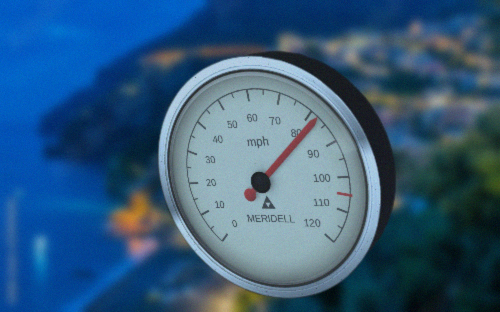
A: 82.5 mph
